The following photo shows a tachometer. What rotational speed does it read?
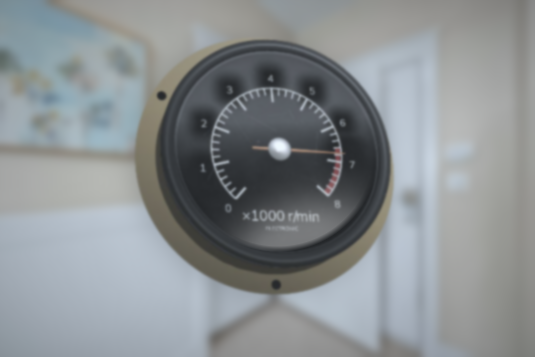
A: 6800 rpm
